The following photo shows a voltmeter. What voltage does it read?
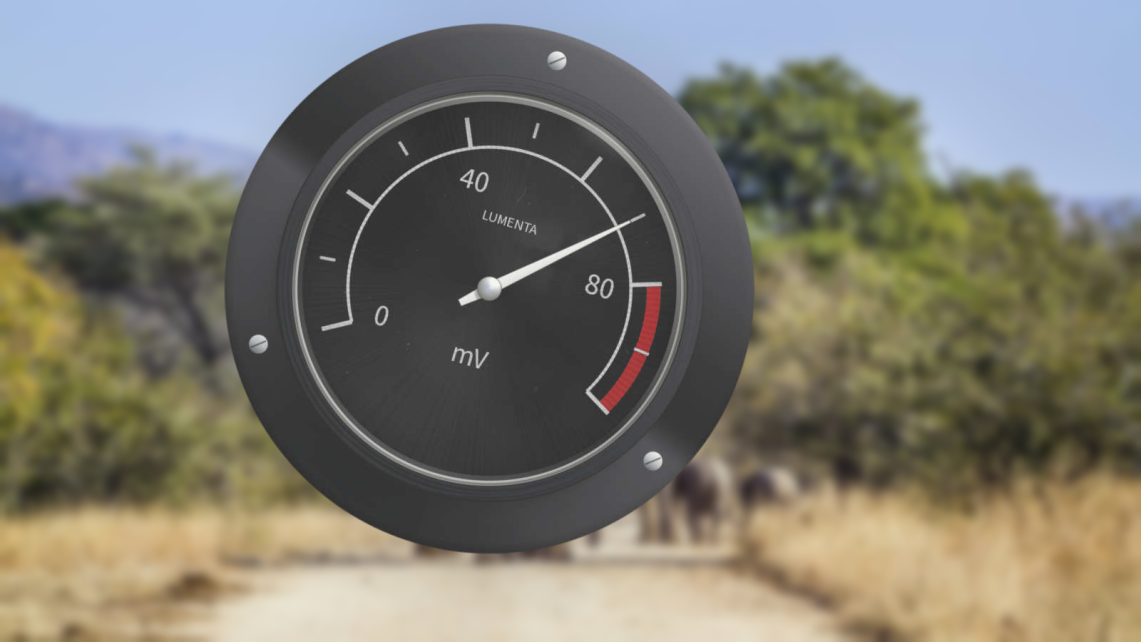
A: 70 mV
